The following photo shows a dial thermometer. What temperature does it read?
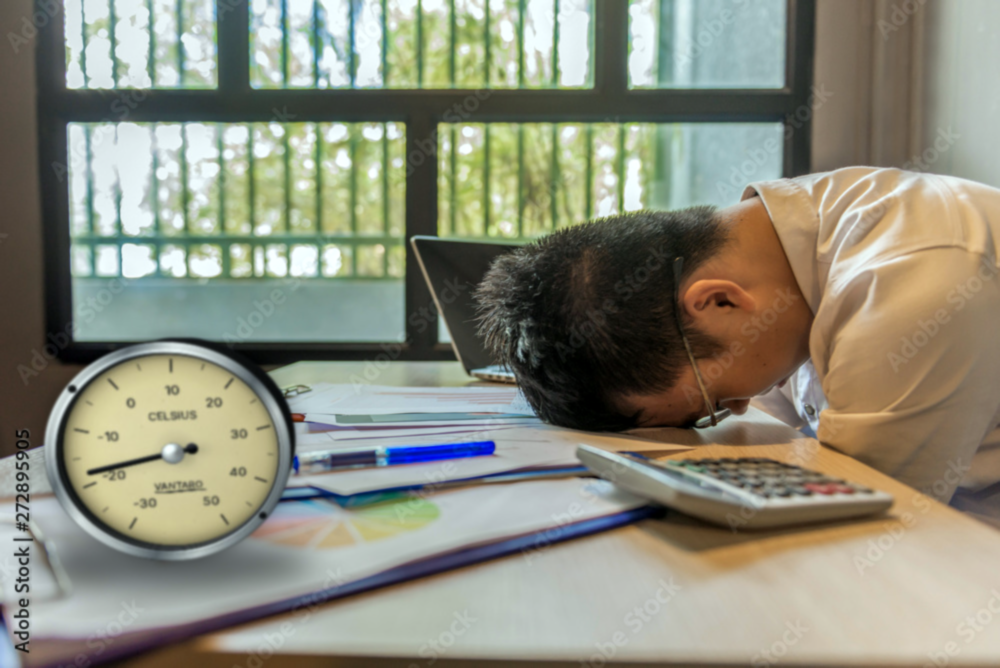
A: -17.5 °C
